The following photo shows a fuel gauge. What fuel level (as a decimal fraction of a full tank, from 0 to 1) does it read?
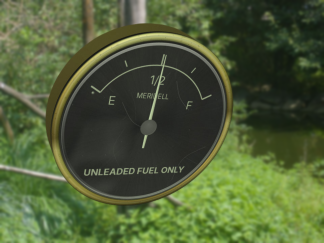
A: 0.5
